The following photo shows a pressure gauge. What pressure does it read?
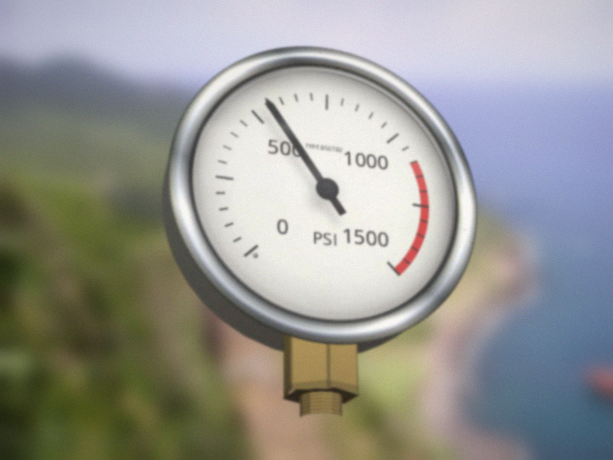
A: 550 psi
